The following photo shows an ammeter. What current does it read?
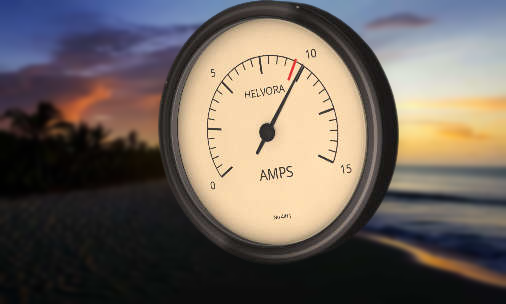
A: 10 A
